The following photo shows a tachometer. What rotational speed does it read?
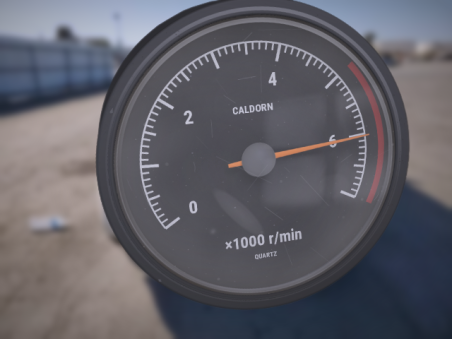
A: 6000 rpm
